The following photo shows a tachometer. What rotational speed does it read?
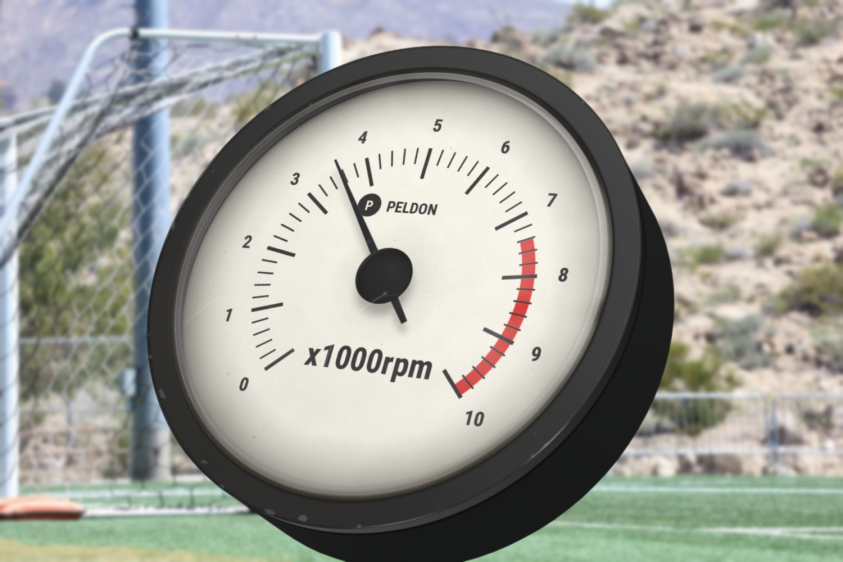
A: 3600 rpm
